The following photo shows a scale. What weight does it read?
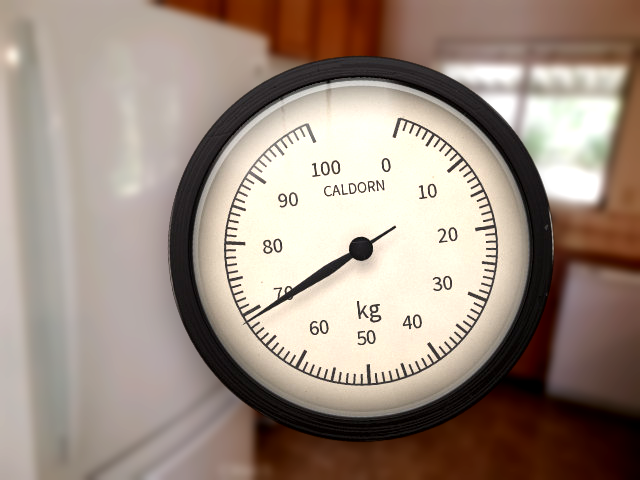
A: 69 kg
